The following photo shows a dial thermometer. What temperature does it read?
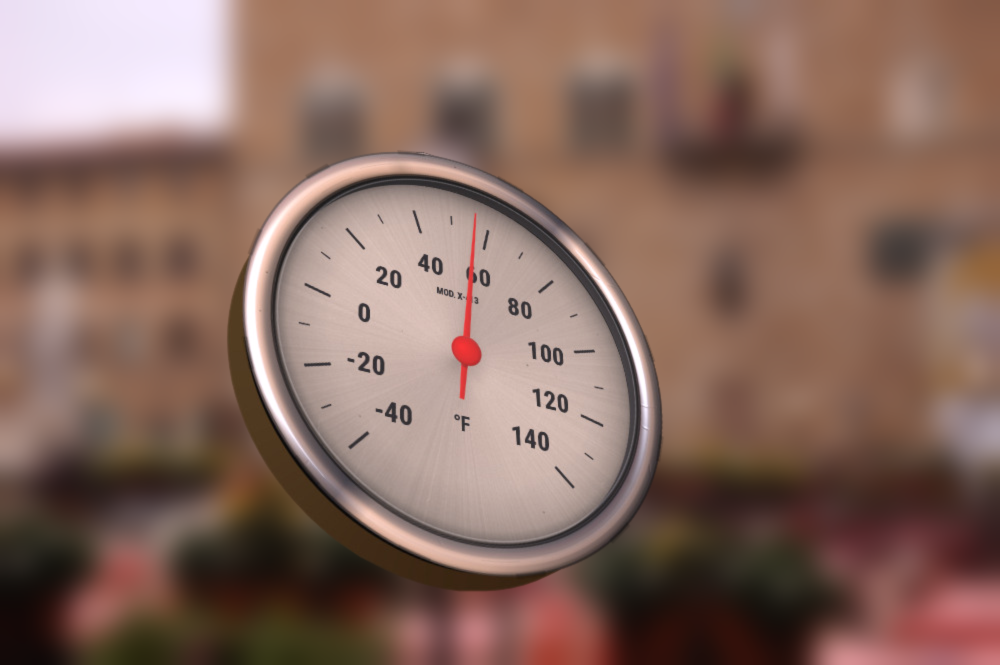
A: 55 °F
